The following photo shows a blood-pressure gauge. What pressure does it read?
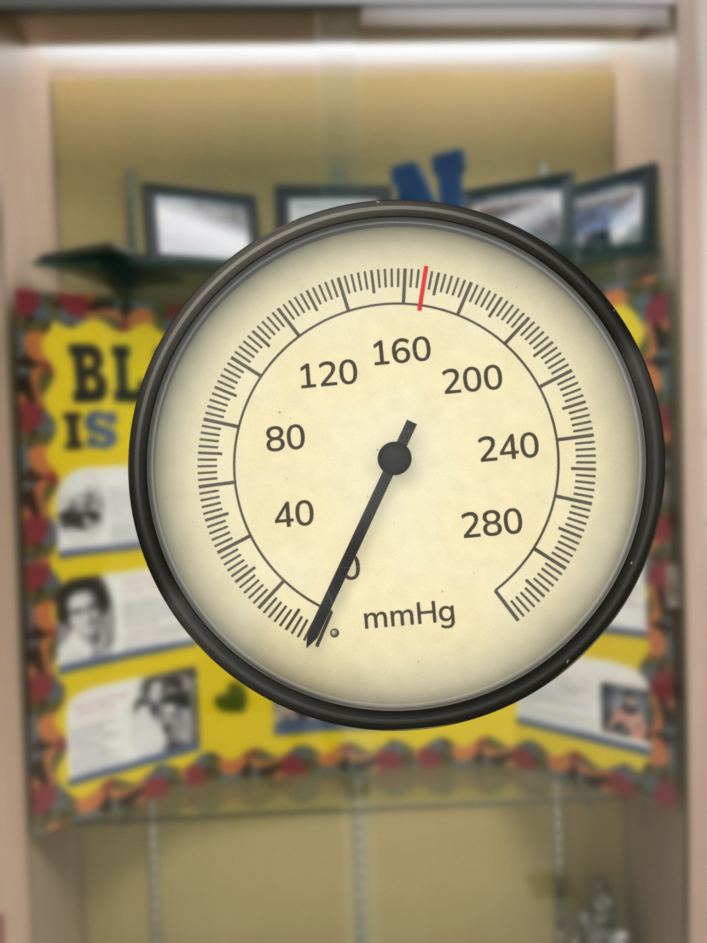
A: 2 mmHg
